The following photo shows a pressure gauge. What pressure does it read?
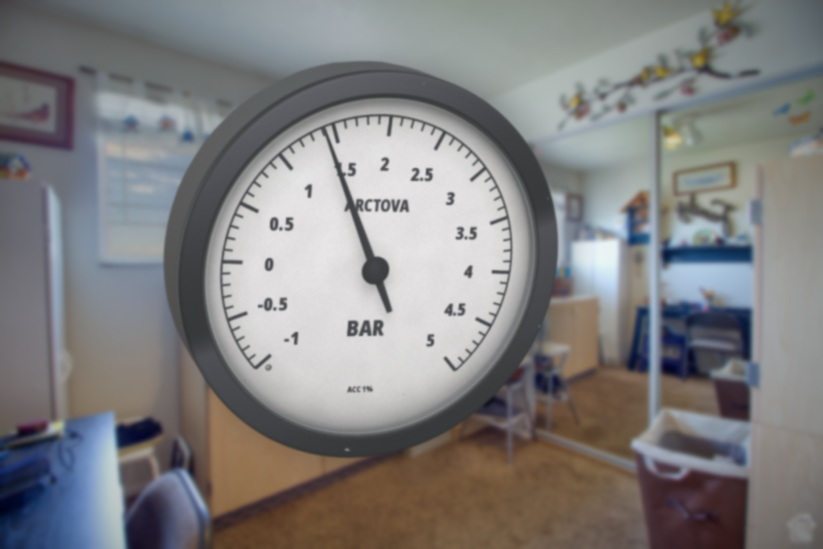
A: 1.4 bar
